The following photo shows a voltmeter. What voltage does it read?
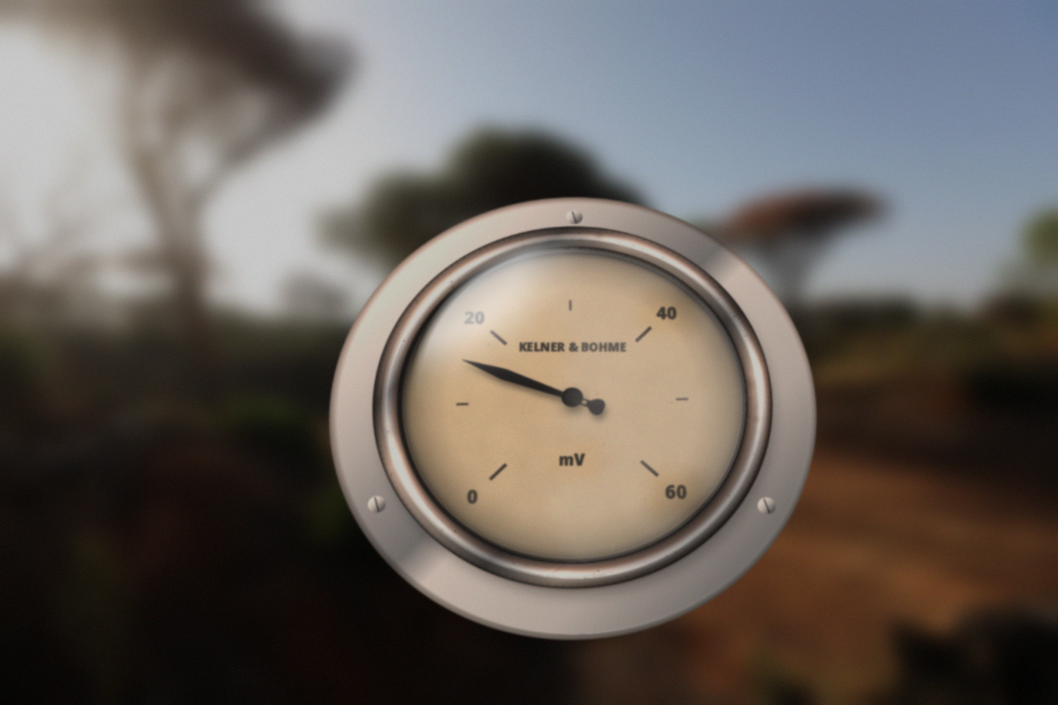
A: 15 mV
